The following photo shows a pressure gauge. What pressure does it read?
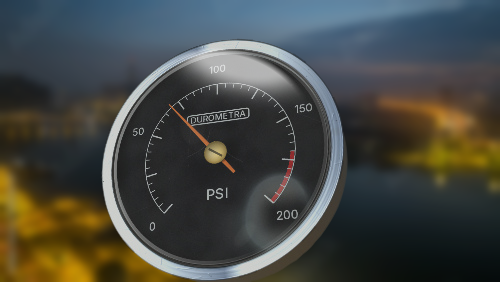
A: 70 psi
